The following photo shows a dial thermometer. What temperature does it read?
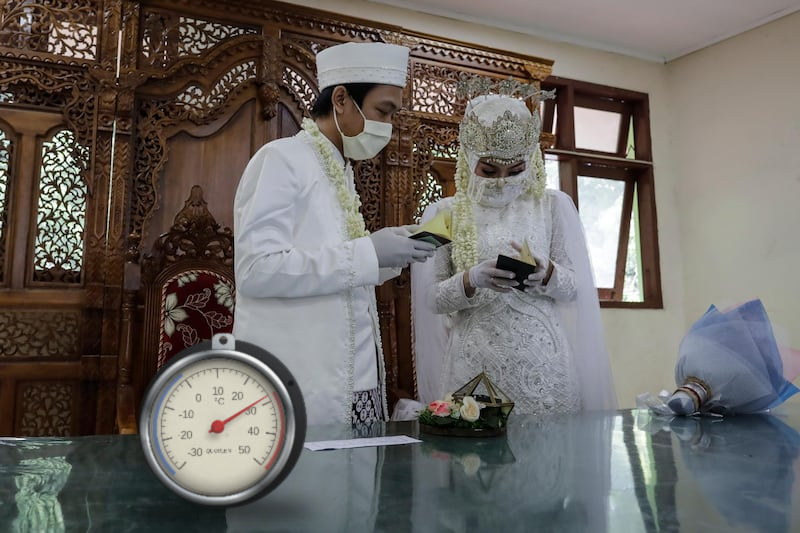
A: 28 °C
